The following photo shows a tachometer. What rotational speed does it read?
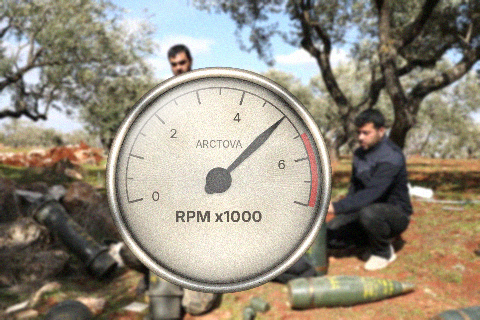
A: 5000 rpm
